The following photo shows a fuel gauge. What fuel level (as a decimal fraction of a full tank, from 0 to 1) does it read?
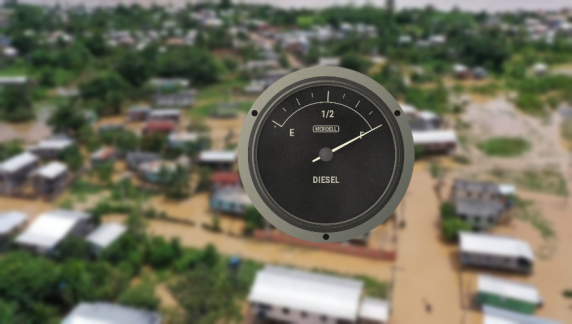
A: 1
